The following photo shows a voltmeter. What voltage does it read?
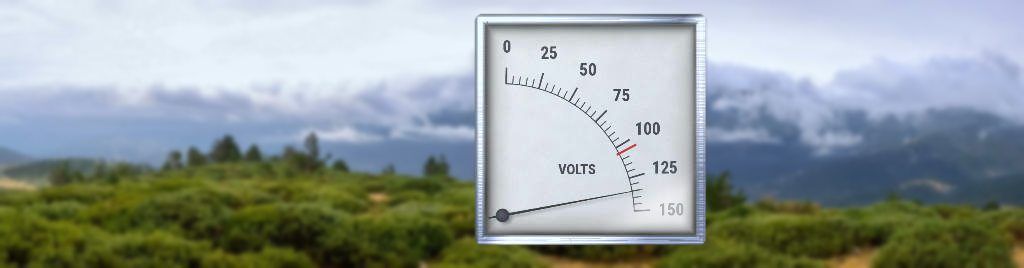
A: 135 V
